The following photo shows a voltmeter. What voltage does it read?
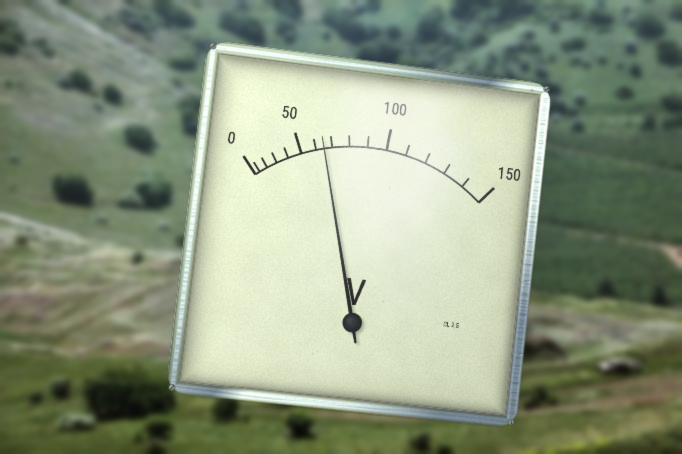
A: 65 V
